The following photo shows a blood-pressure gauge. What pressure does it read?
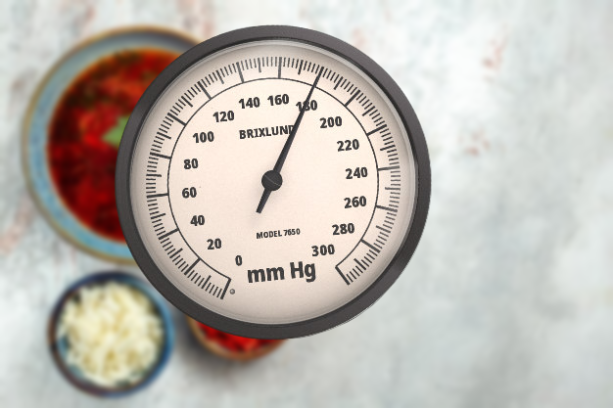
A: 180 mmHg
